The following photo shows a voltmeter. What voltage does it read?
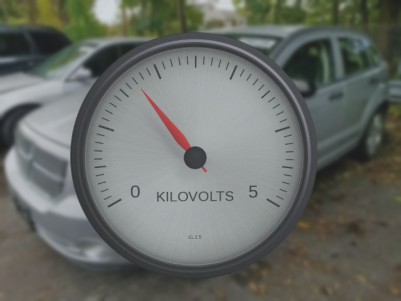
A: 1.7 kV
